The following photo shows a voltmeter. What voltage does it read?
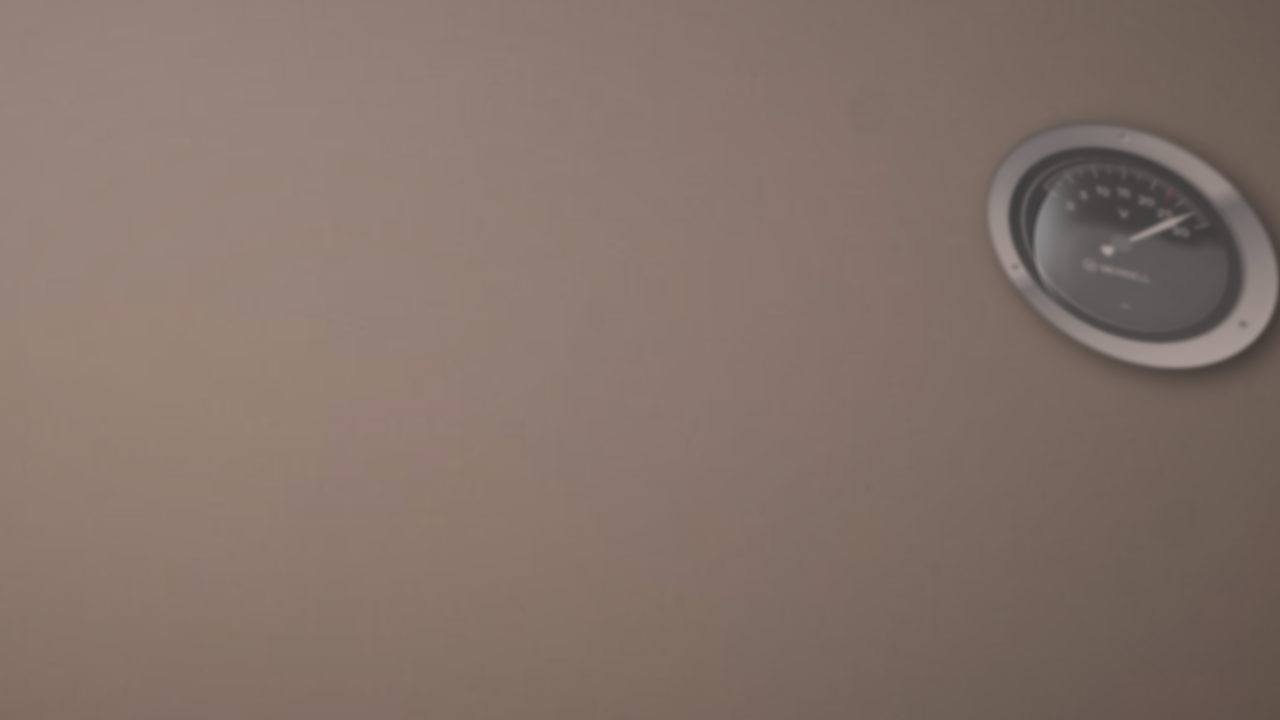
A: 27.5 V
